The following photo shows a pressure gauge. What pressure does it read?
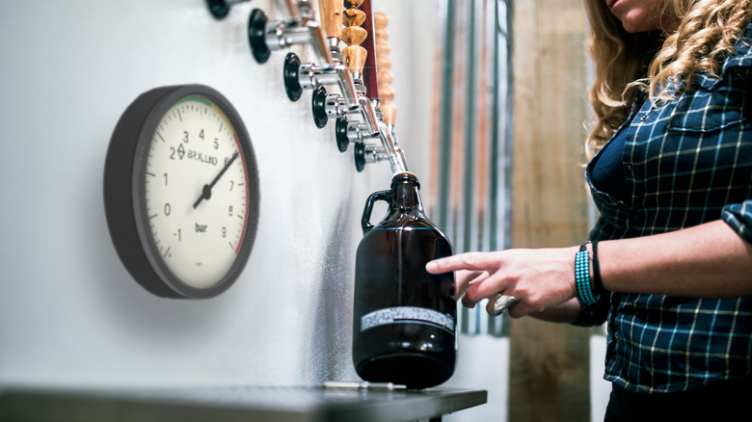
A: 6 bar
